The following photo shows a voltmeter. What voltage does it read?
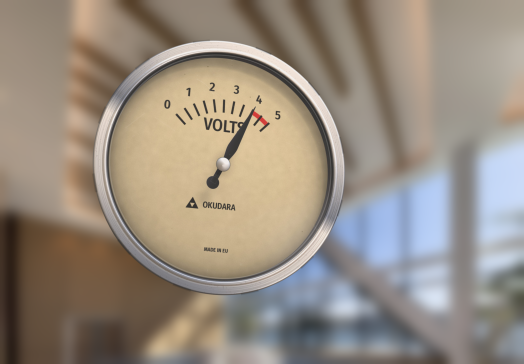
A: 4 V
